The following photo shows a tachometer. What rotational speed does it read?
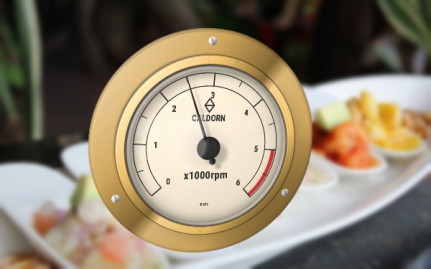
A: 2500 rpm
